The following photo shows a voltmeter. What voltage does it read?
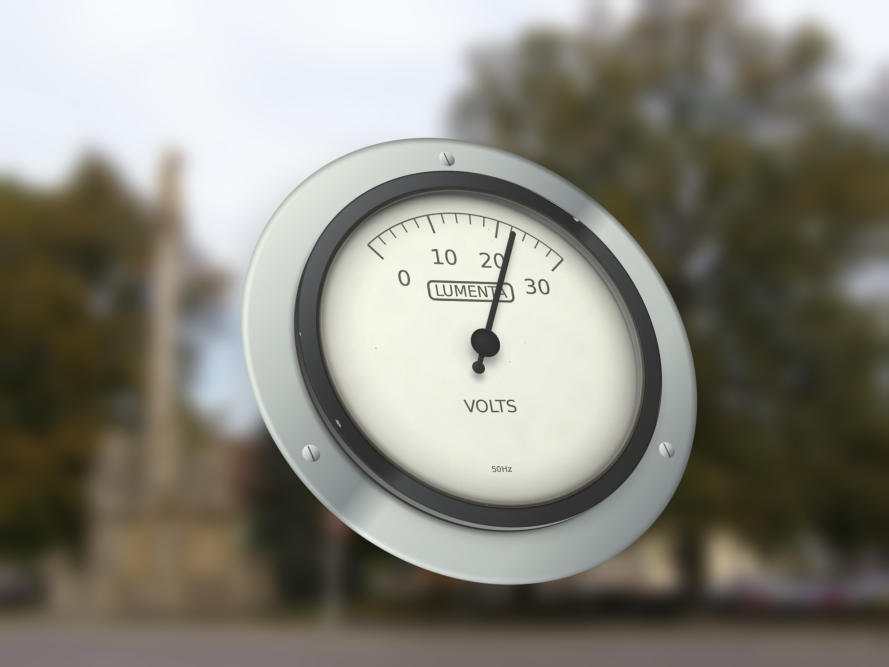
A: 22 V
